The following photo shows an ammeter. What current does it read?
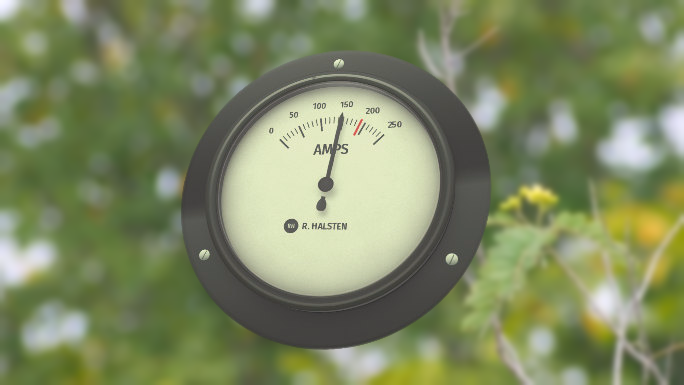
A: 150 A
